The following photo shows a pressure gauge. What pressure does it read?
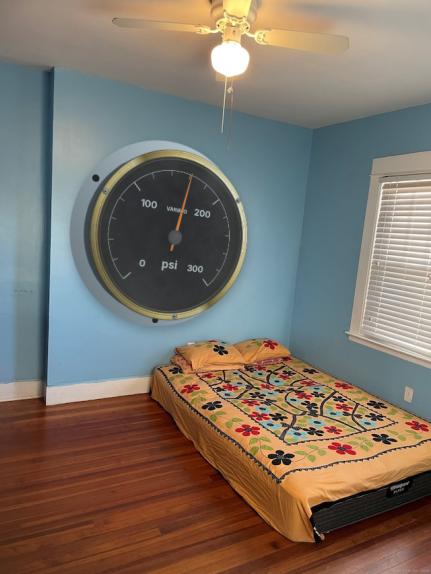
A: 160 psi
